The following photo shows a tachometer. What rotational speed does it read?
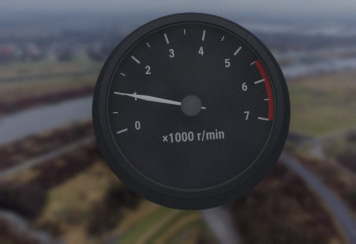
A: 1000 rpm
